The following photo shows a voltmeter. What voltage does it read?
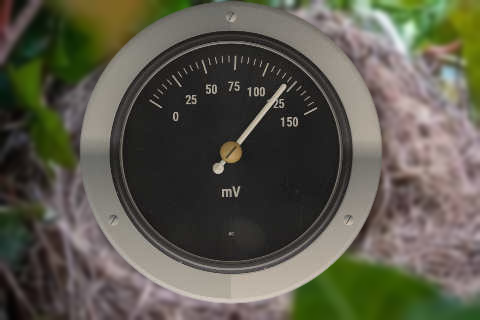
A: 120 mV
